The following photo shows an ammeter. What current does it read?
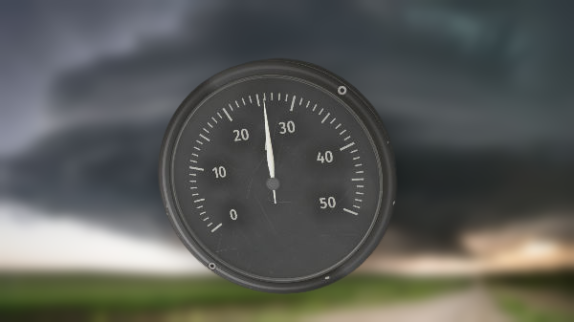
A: 26 A
